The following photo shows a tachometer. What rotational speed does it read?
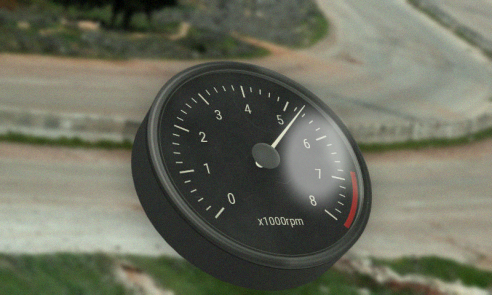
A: 5300 rpm
